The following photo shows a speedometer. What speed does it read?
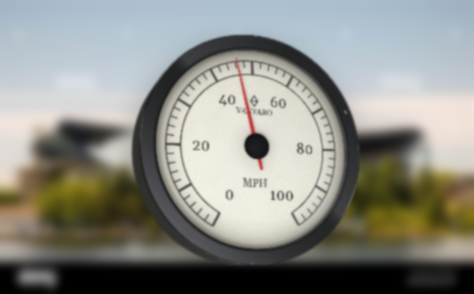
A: 46 mph
